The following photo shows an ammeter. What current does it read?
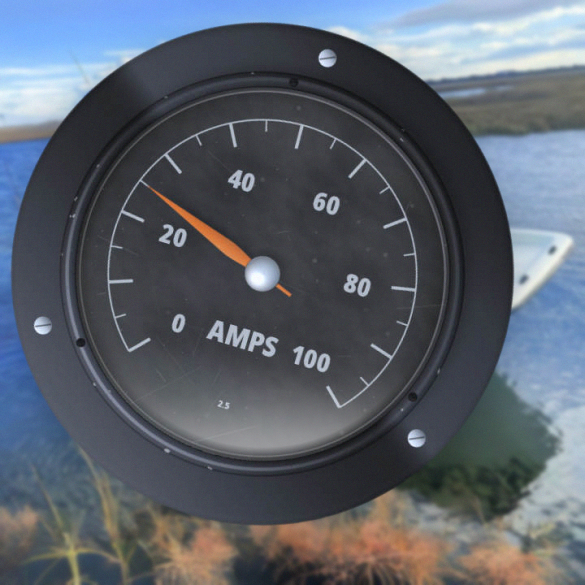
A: 25 A
